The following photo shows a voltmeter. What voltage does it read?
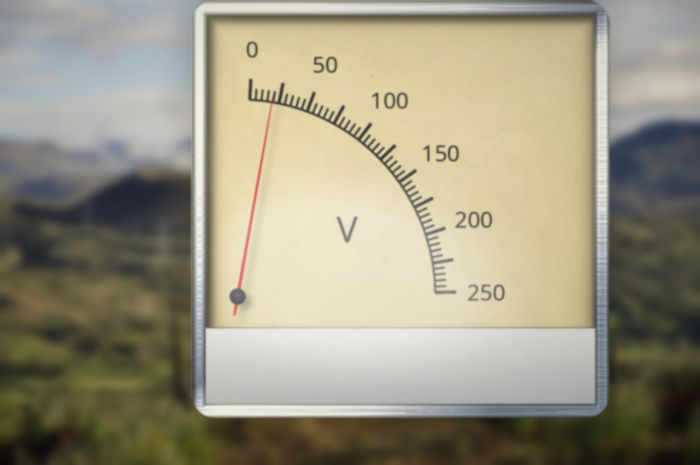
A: 20 V
